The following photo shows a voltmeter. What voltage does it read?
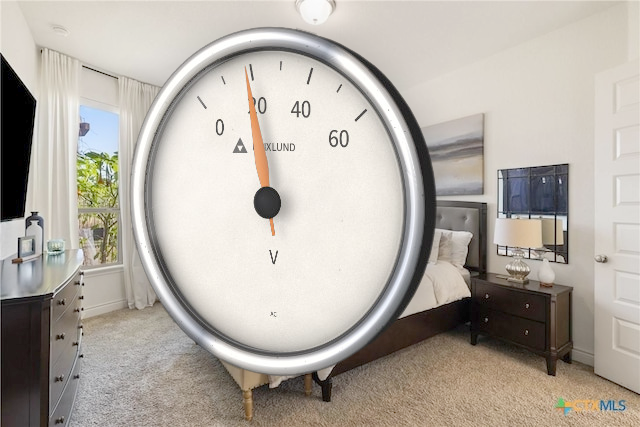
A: 20 V
